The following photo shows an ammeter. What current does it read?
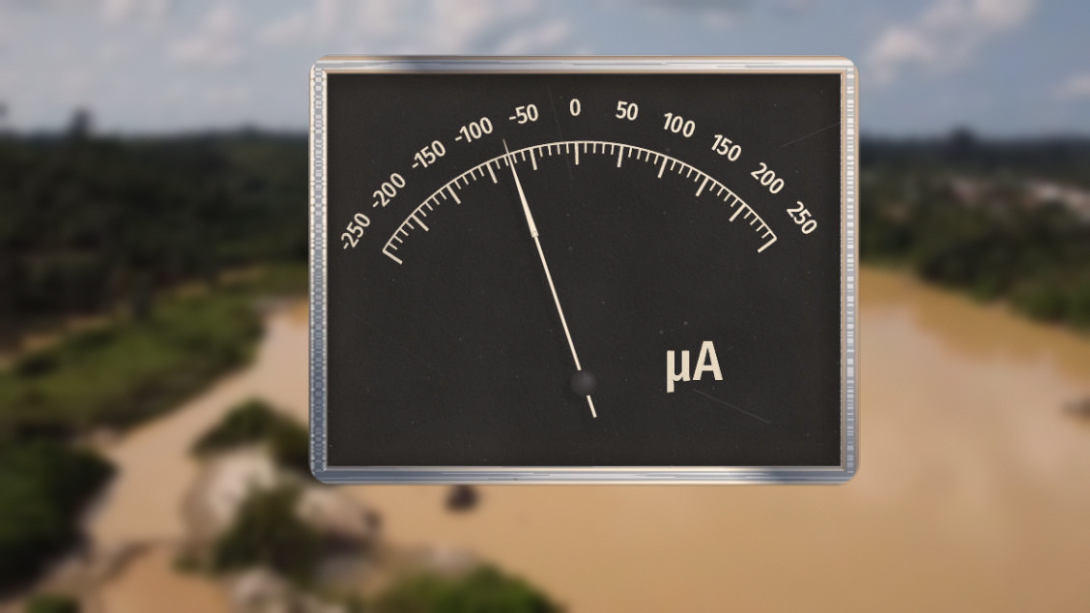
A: -75 µA
